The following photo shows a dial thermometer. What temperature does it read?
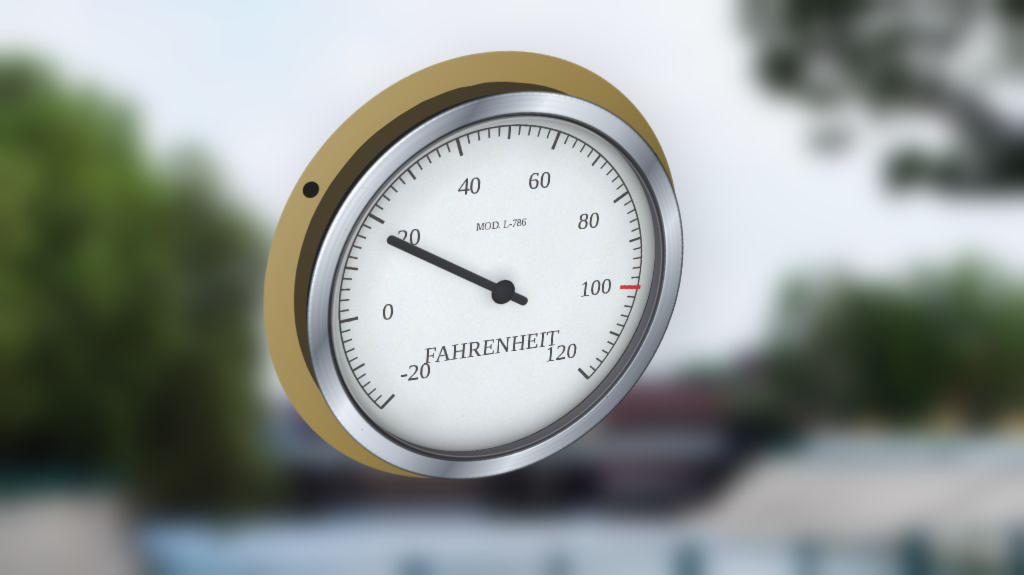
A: 18 °F
